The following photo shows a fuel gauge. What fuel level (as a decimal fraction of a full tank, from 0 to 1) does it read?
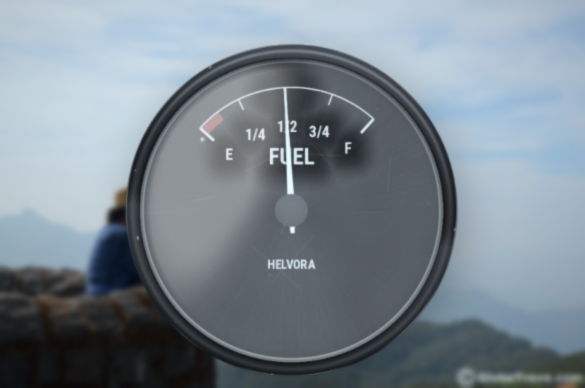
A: 0.5
